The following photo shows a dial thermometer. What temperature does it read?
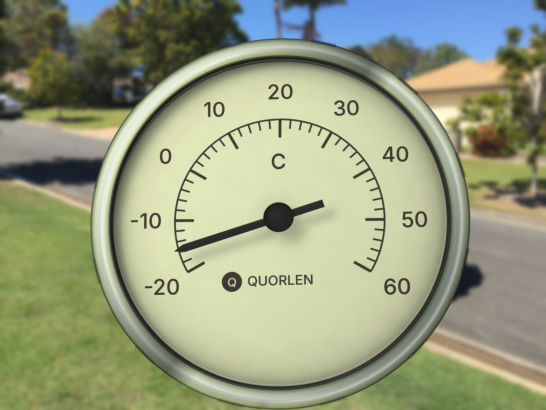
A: -16 °C
